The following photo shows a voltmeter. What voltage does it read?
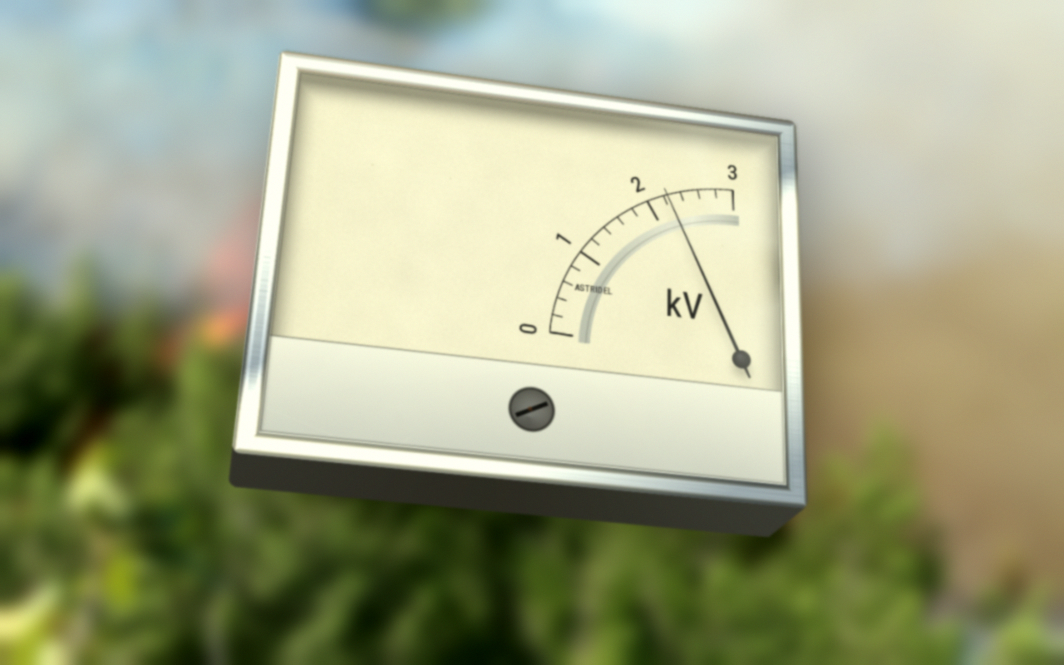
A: 2.2 kV
